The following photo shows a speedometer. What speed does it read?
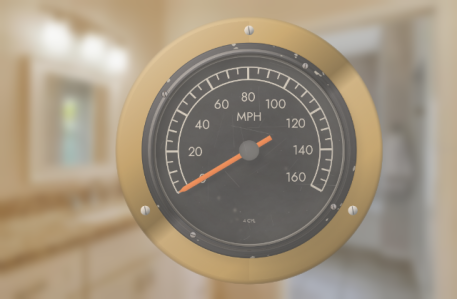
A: 0 mph
